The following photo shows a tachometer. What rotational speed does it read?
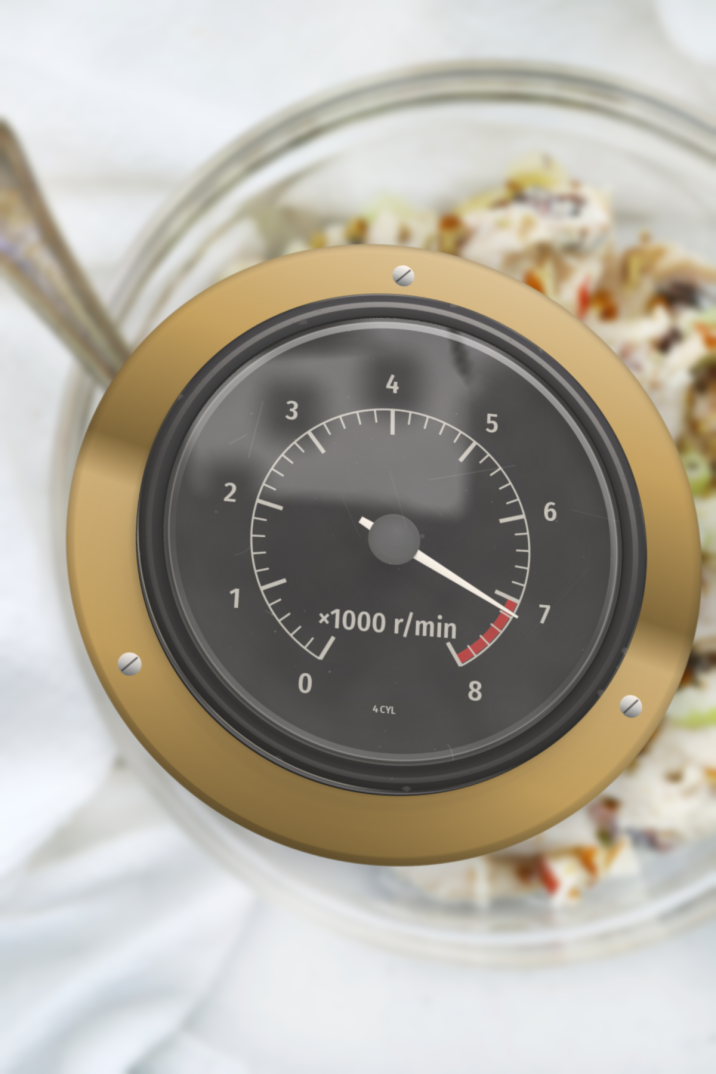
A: 7200 rpm
